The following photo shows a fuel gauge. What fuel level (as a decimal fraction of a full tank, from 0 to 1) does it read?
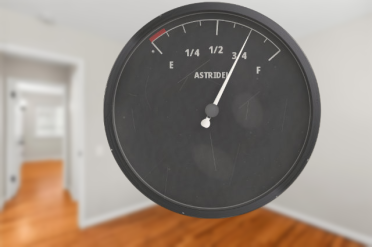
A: 0.75
